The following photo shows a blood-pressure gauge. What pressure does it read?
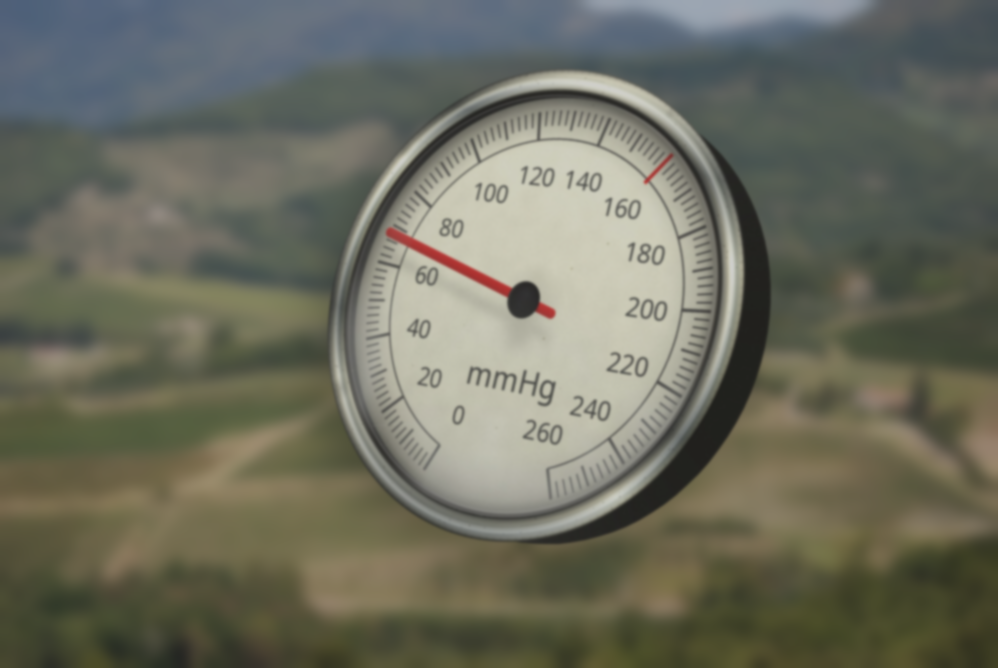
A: 68 mmHg
